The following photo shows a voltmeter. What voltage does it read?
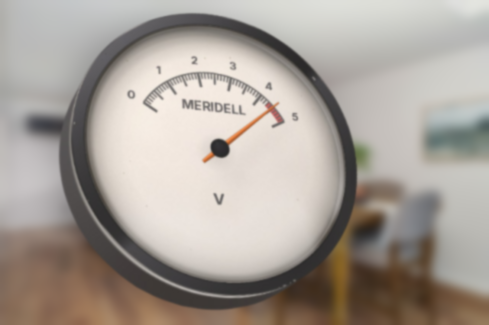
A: 4.5 V
